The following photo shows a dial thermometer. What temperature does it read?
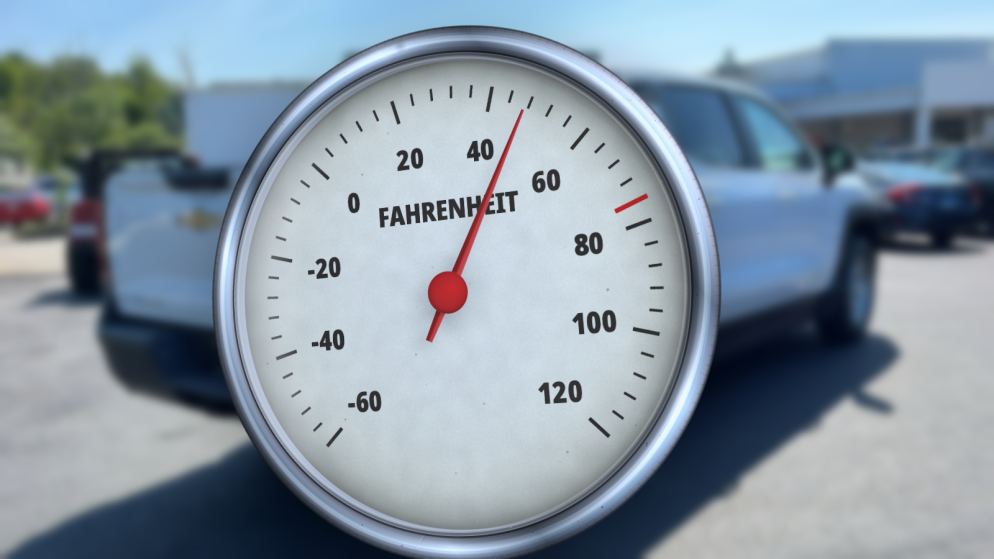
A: 48 °F
